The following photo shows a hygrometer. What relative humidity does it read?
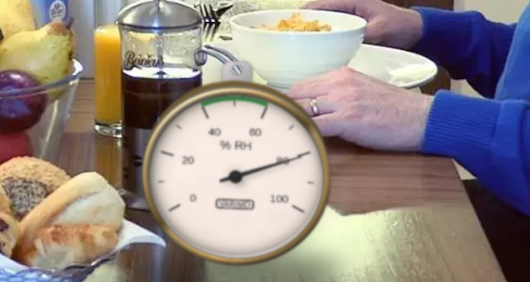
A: 80 %
